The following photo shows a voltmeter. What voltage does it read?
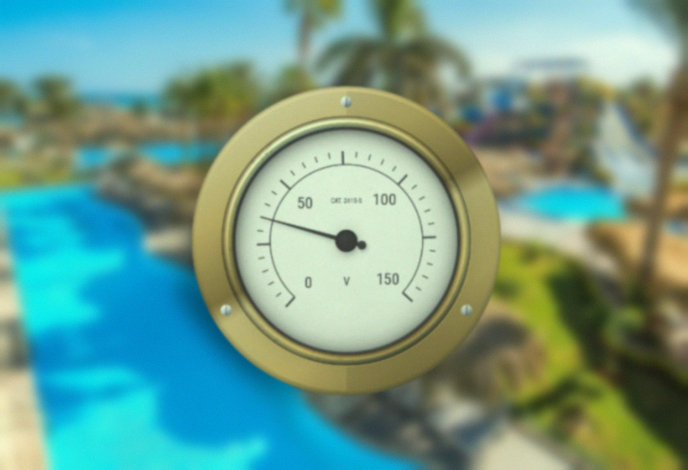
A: 35 V
